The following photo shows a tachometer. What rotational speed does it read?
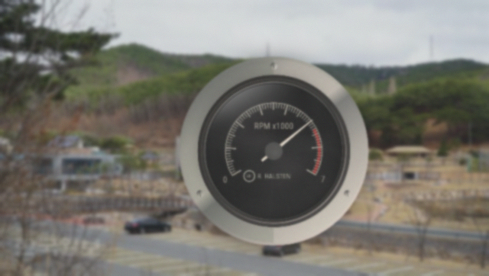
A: 5000 rpm
